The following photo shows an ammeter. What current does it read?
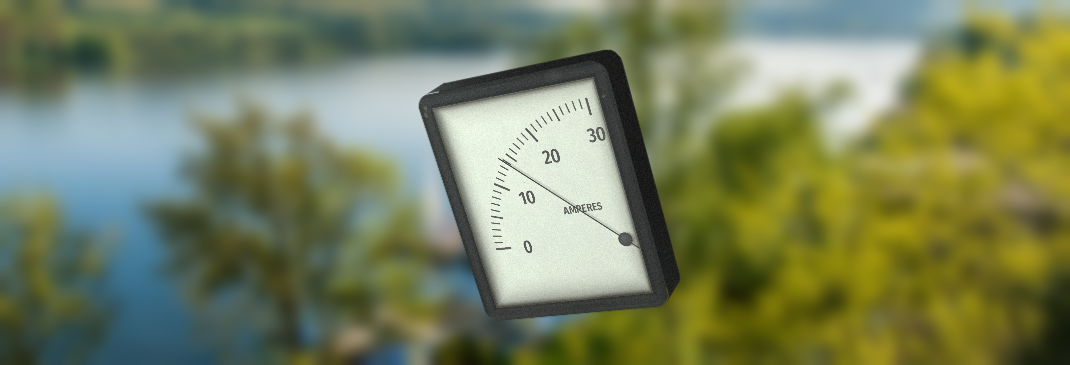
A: 14 A
